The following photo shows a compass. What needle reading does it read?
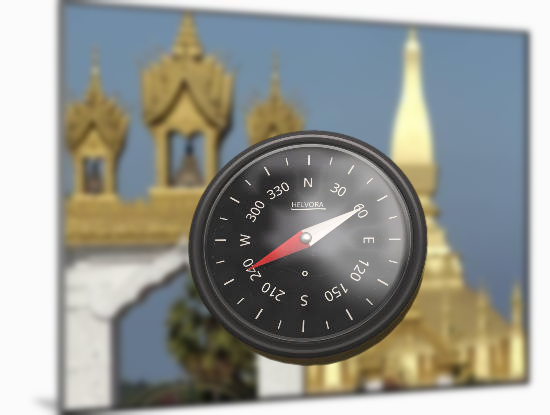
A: 240 °
